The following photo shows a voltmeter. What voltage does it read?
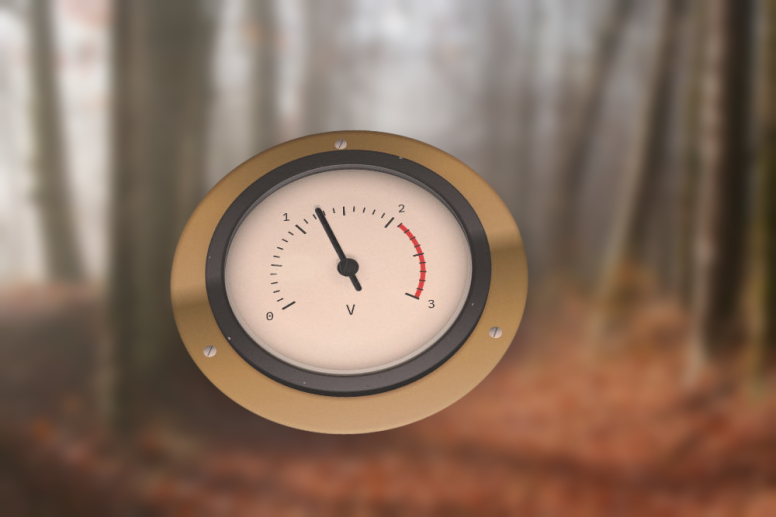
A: 1.25 V
